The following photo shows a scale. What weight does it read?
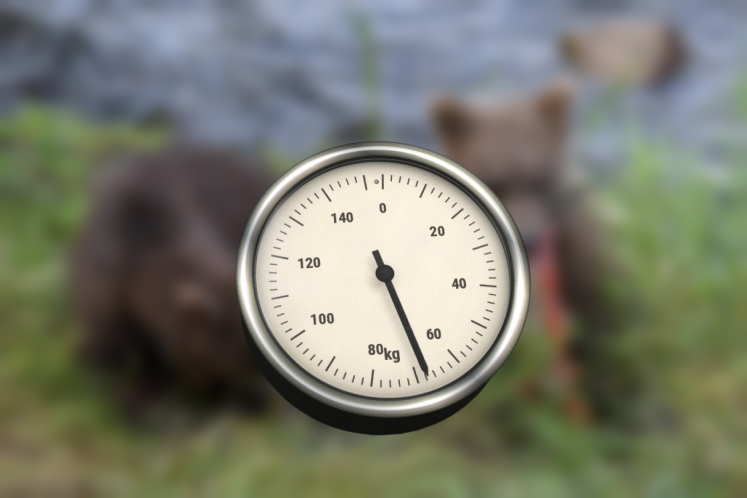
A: 68 kg
